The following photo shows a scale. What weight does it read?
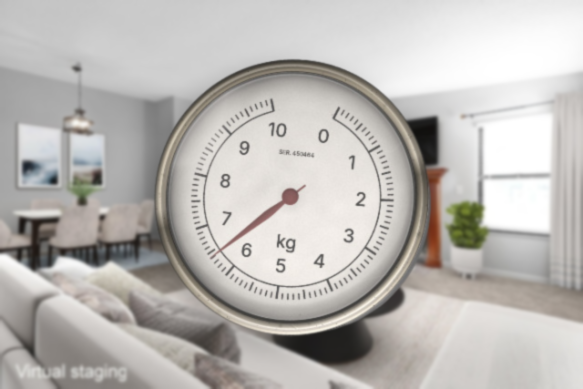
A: 6.4 kg
